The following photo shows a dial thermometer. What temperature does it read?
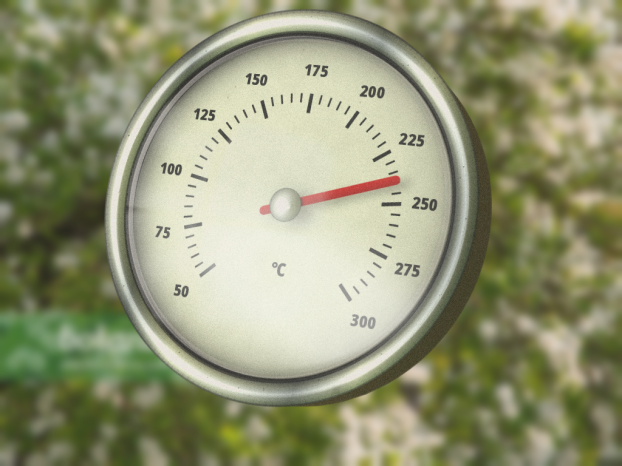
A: 240 °C
